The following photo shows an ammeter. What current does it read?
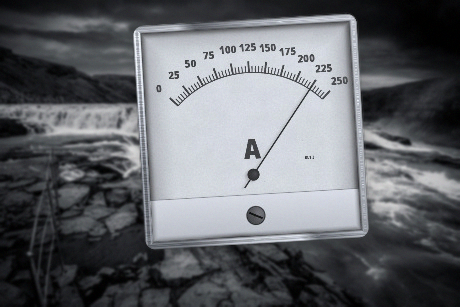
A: 225 A
